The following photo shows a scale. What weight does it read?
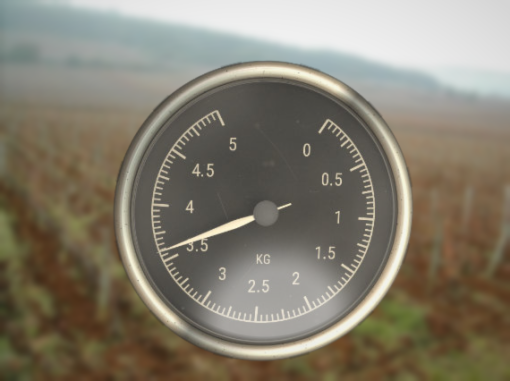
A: 3.6 kg
